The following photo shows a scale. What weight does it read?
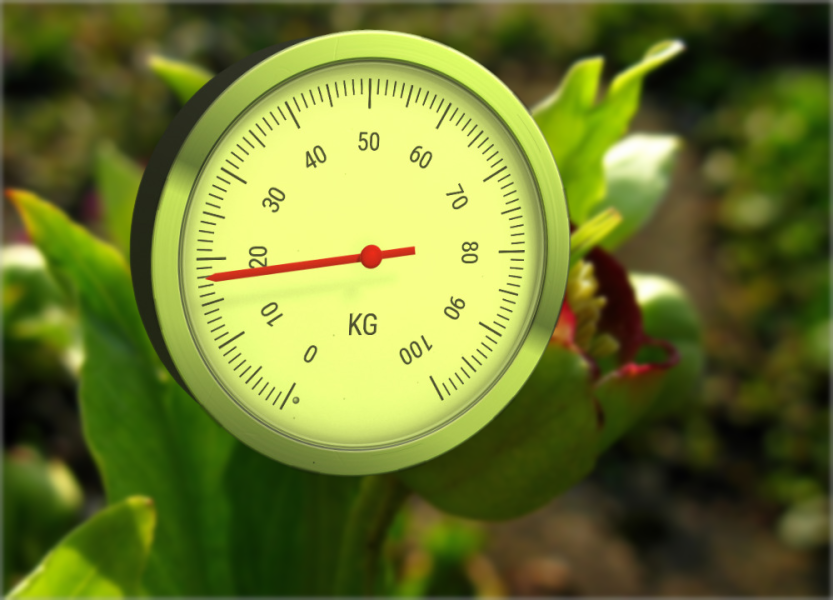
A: 18 kg
